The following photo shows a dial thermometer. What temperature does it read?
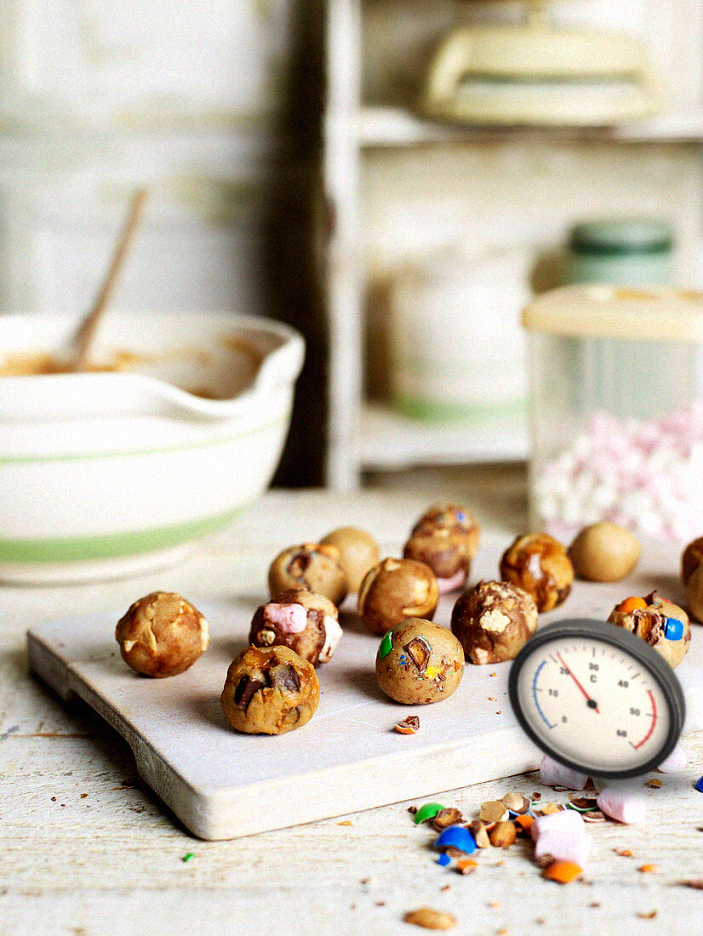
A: 22 °C
